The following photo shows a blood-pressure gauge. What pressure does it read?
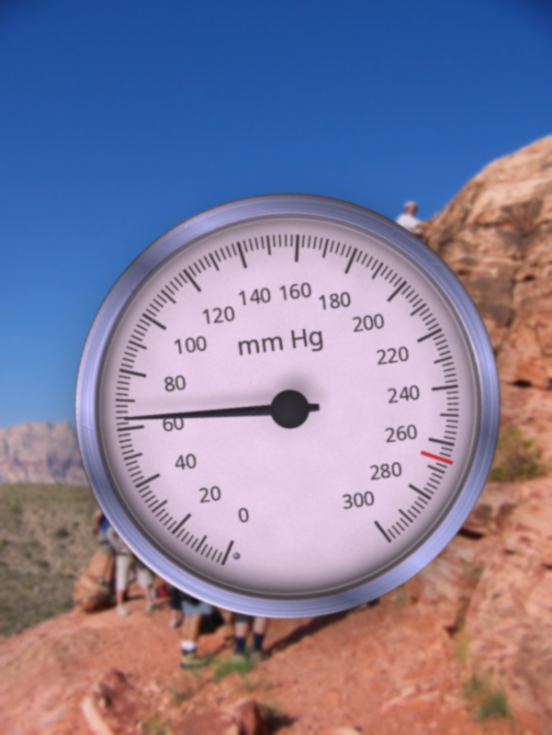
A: 64 mmHg
